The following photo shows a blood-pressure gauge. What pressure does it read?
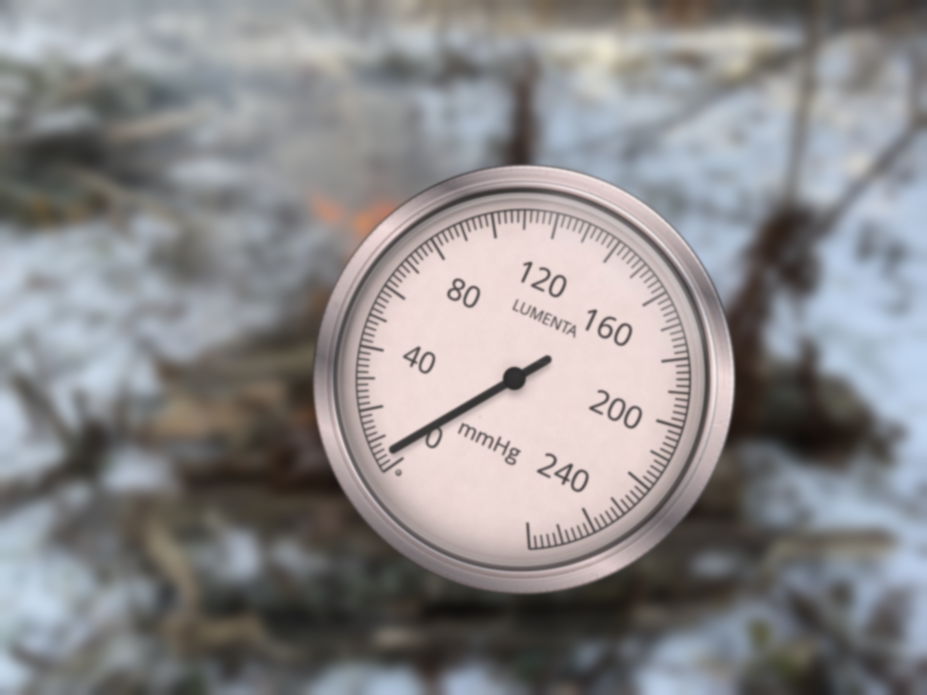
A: 4 mmHg
